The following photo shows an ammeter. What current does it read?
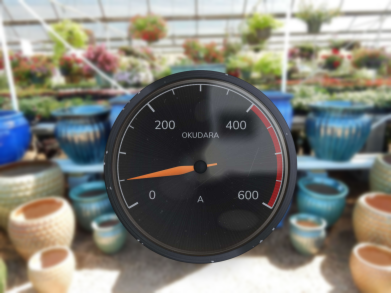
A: 50 A
